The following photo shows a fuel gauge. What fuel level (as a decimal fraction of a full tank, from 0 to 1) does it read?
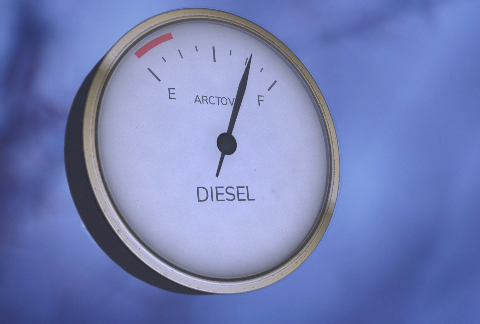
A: 0.75
